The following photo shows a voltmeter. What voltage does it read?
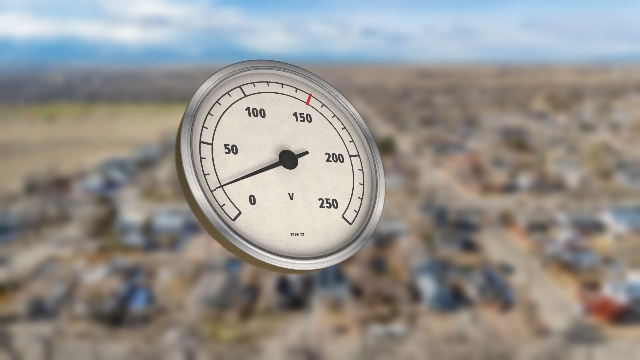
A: 20 V
